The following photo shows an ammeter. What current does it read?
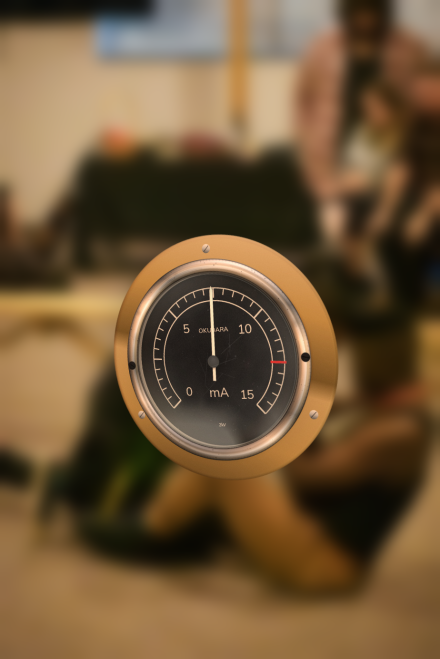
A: 7.5 mA
